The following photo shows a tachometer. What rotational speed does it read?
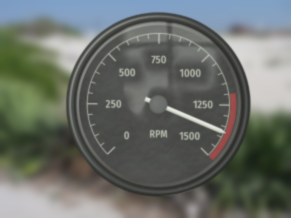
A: 1375 rpm
